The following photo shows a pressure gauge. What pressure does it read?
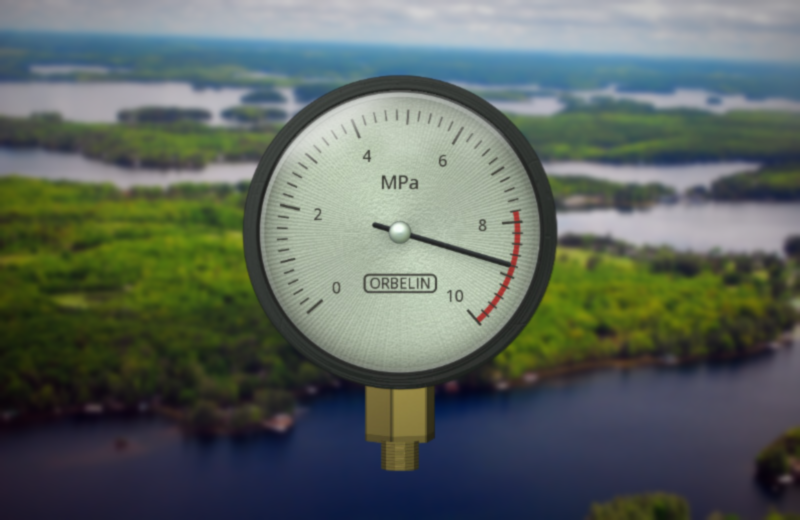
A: 8.8 MPa
